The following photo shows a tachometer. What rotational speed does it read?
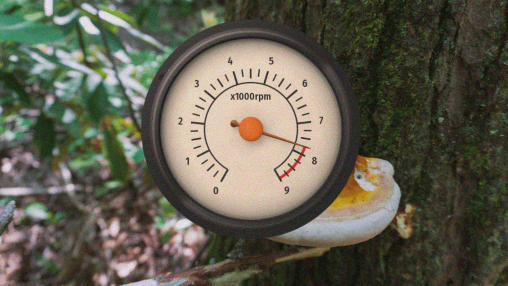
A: 7750 rpm
